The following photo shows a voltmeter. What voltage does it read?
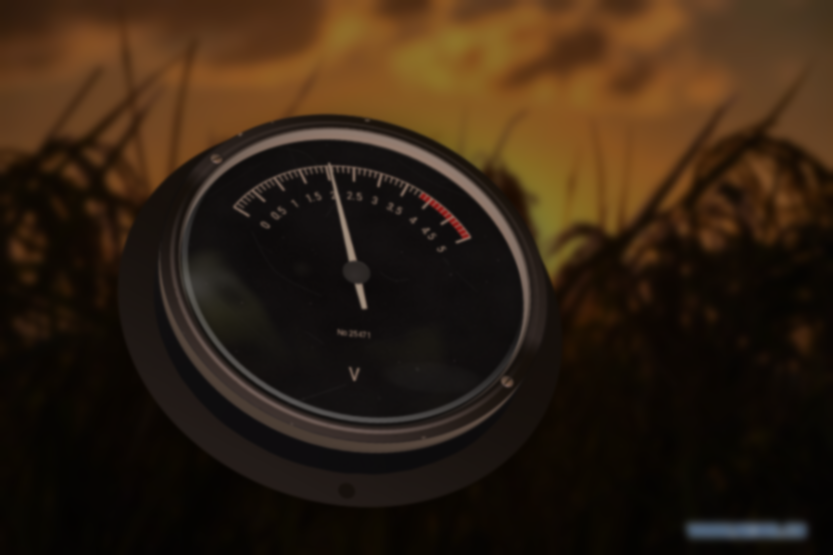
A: 2 V
